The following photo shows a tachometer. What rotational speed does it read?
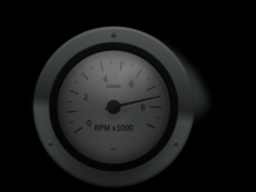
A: 7500 rpm
